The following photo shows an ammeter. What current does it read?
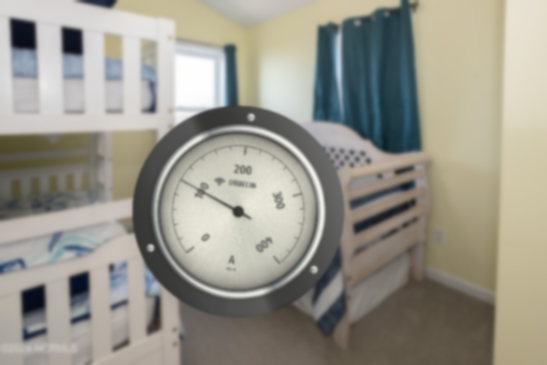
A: 100 A
